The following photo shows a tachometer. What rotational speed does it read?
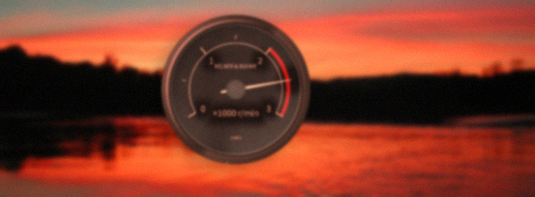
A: 2500 rpm
